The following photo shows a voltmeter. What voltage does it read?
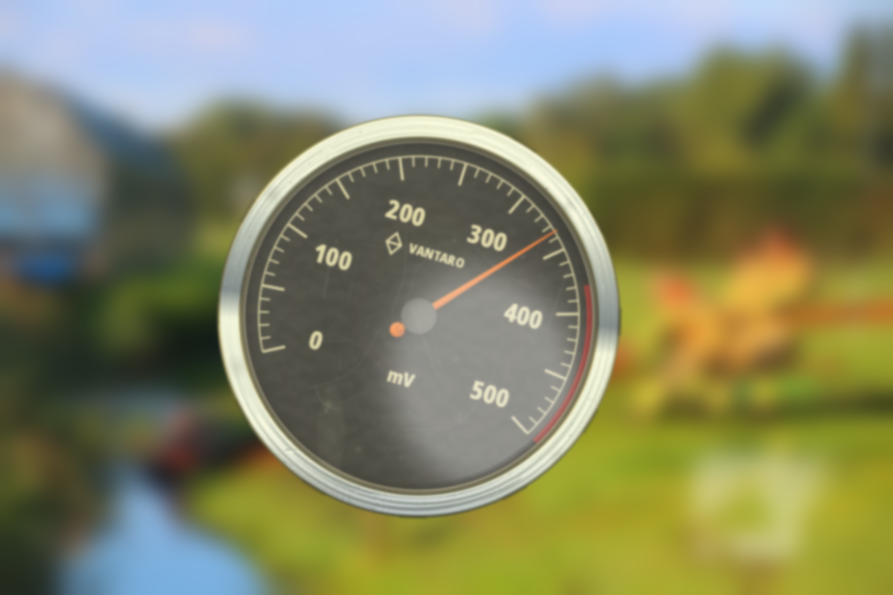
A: 335 mV
